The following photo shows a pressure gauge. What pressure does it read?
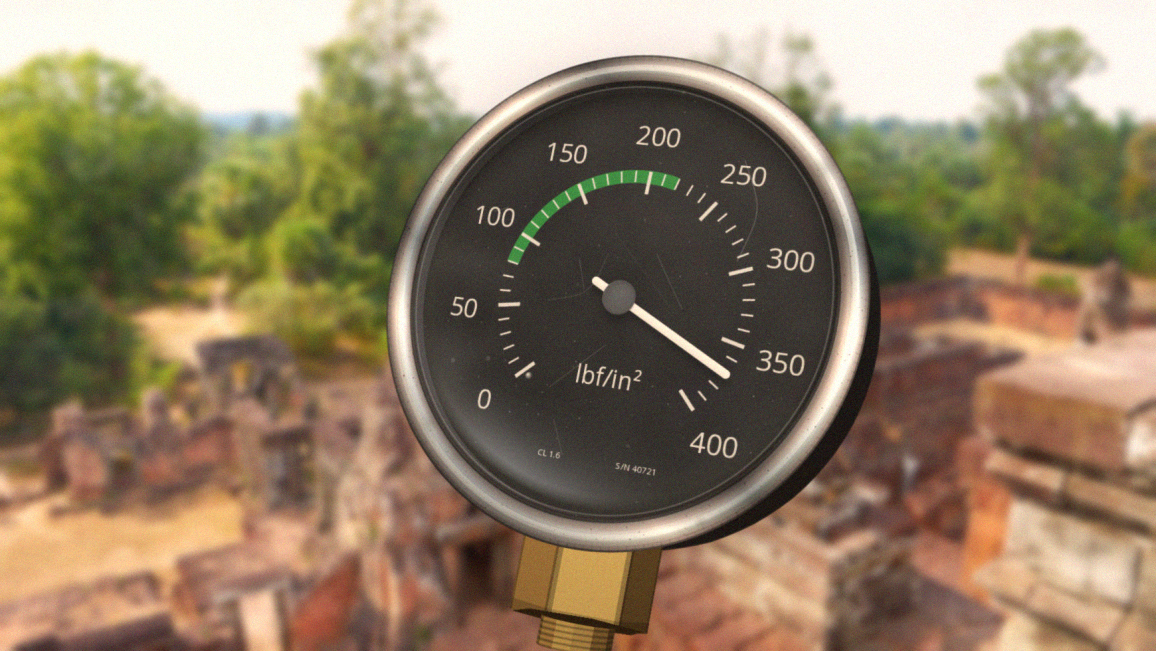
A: 370 psi
